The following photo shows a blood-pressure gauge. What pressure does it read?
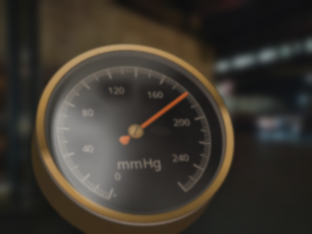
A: 180 mmHg
